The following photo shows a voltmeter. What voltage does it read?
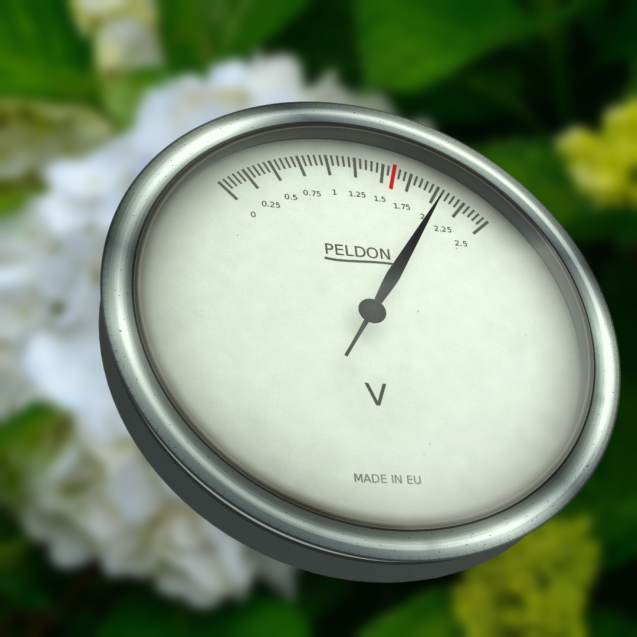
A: 2.05 V
